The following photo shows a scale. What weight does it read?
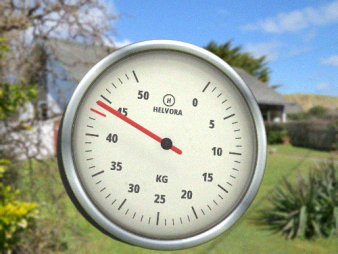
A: 44 kg
